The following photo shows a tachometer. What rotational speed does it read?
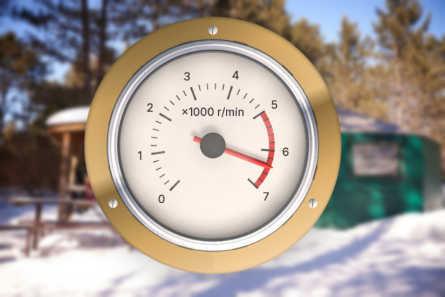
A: 6400 rpm
